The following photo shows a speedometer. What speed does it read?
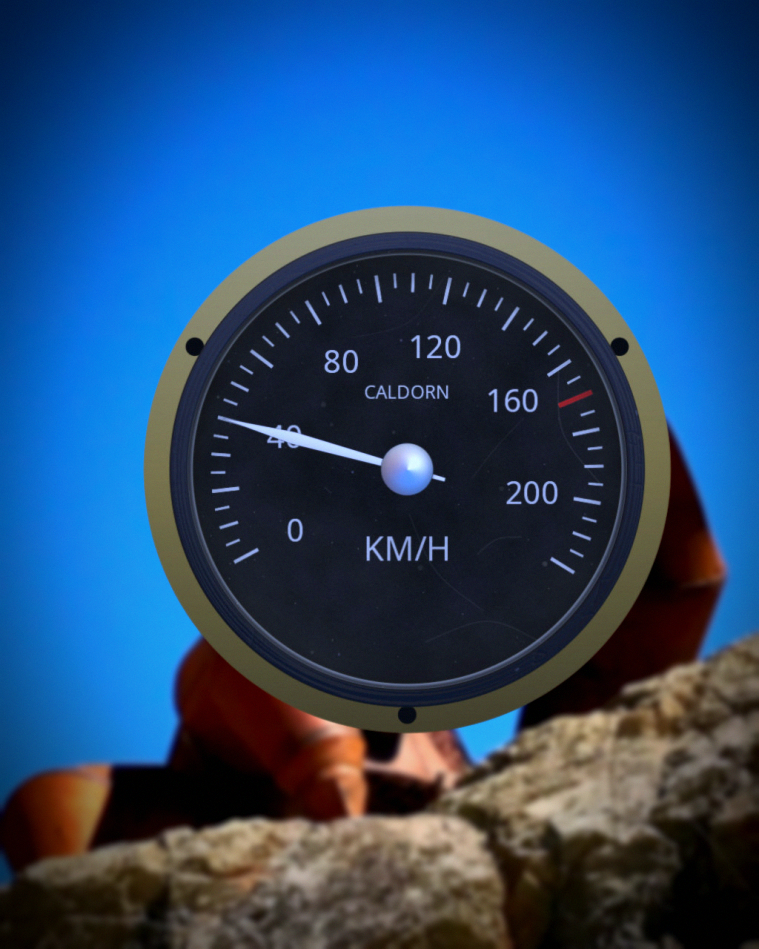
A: 40 km/h
